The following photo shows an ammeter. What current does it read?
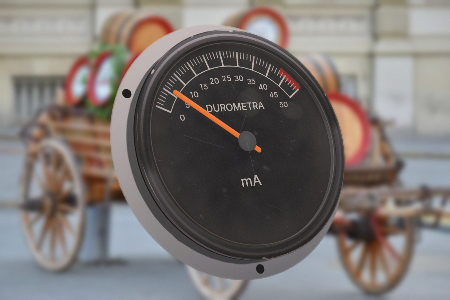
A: 5 mA
